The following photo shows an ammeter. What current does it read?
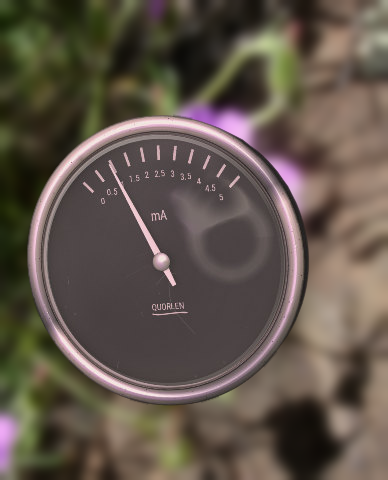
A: 1 mA
